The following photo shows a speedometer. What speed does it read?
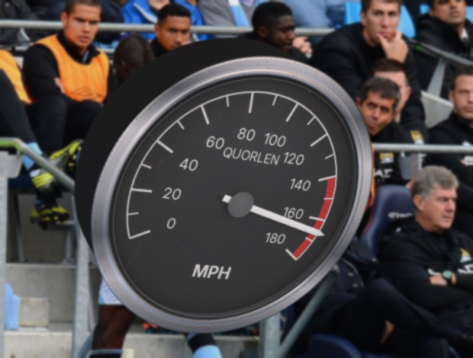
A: 165 mph
